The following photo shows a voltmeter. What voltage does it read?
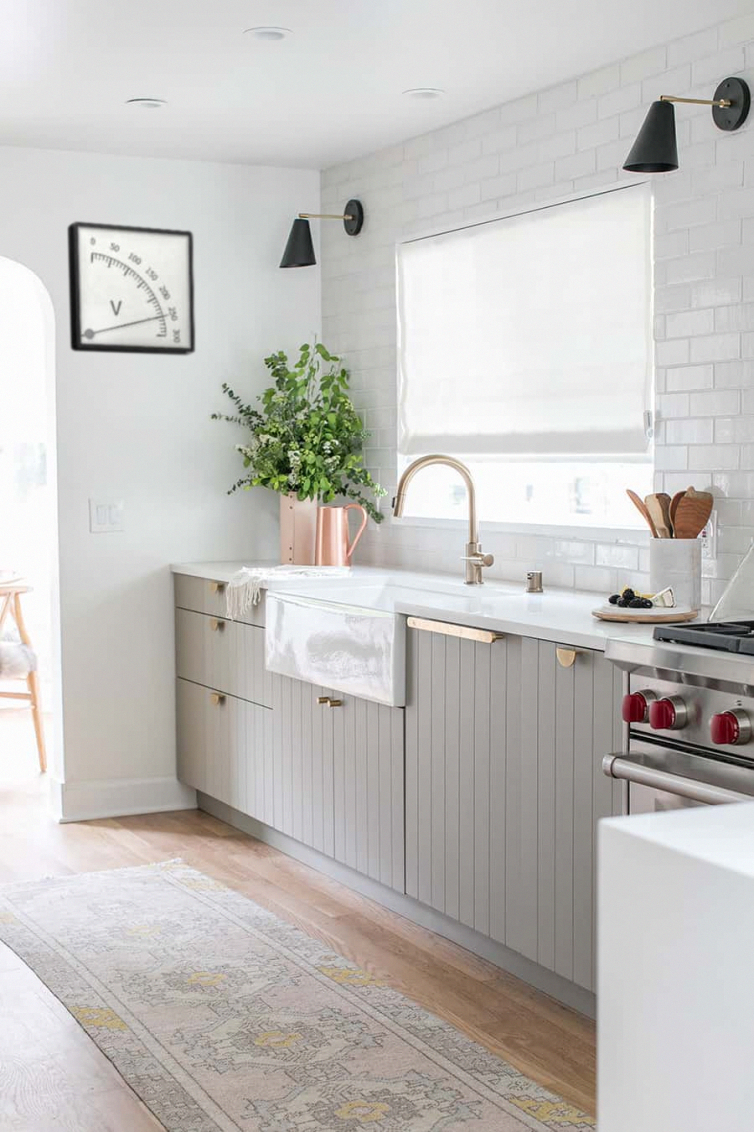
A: 250 V
